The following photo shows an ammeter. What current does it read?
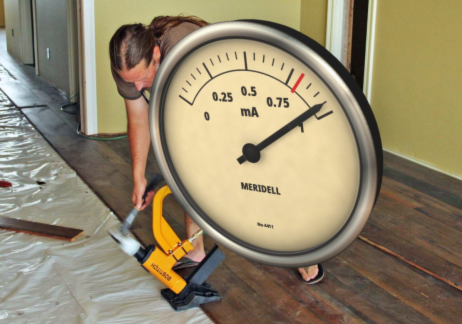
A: 0.95 mA
